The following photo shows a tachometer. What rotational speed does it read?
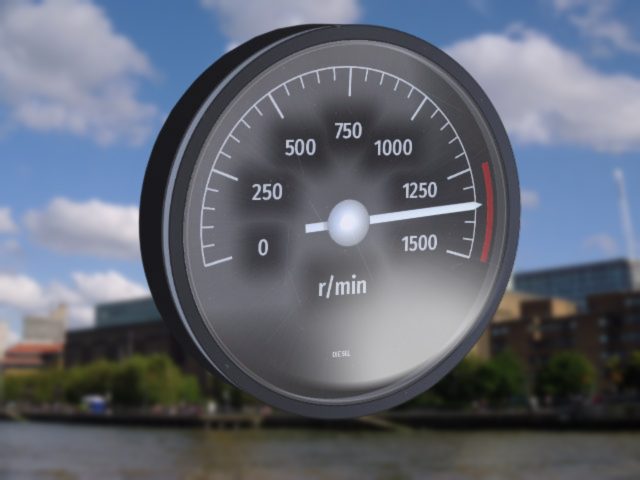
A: 1350 rpm
